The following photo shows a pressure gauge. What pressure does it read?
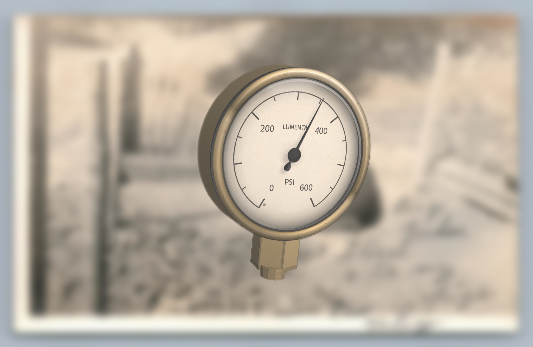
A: 350 psi
